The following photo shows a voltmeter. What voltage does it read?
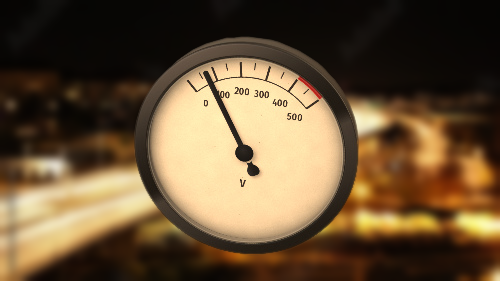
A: 75 V
